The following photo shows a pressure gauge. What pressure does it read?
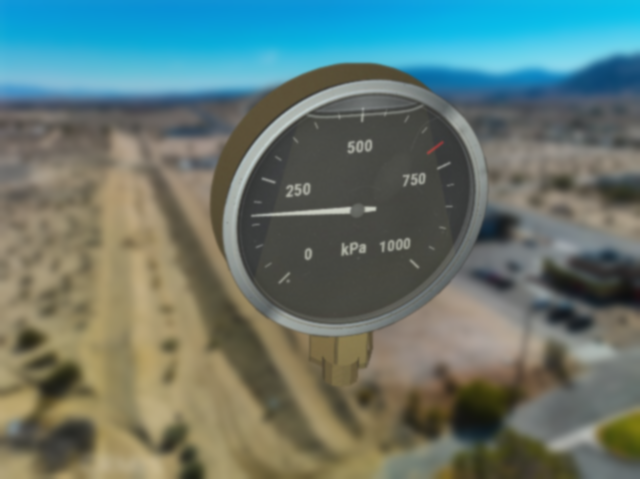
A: 175 kPa
